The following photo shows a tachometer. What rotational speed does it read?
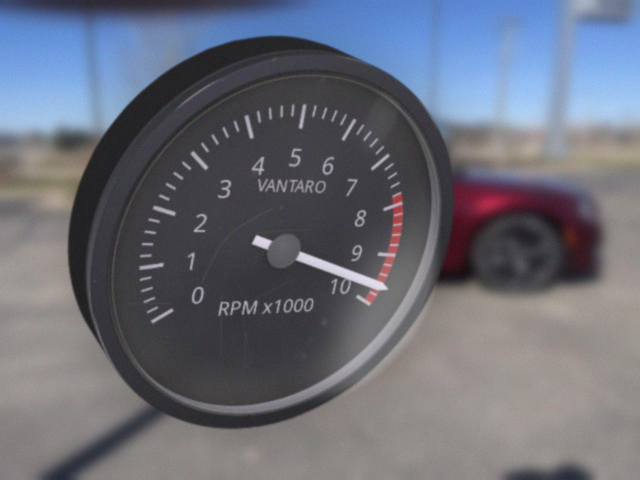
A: 9600 rpm
